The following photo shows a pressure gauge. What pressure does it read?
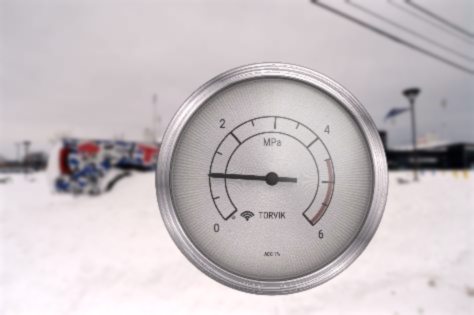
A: 1 MPa
